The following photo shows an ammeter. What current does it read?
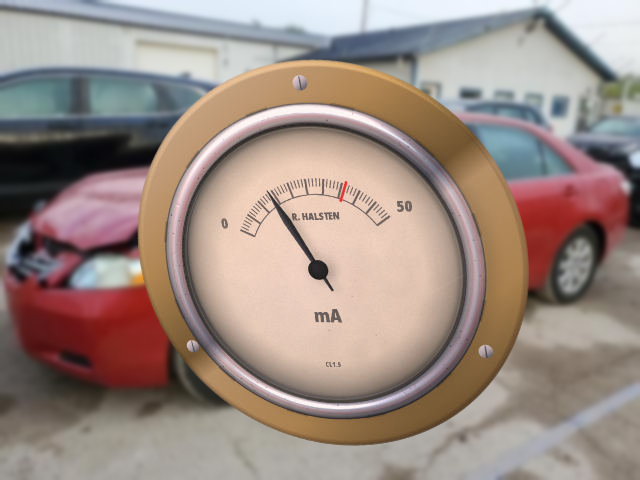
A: 15 mA
